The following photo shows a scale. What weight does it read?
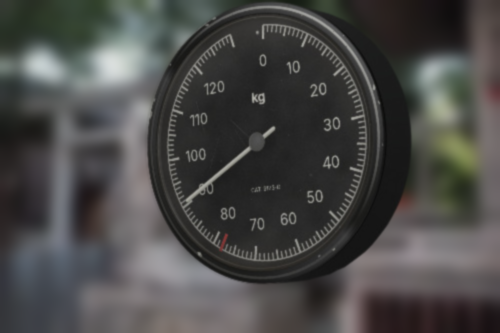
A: 90 kg
